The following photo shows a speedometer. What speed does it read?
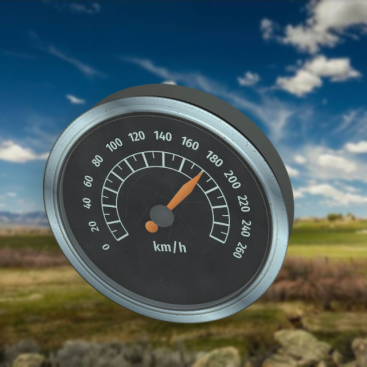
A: 180 km/h
